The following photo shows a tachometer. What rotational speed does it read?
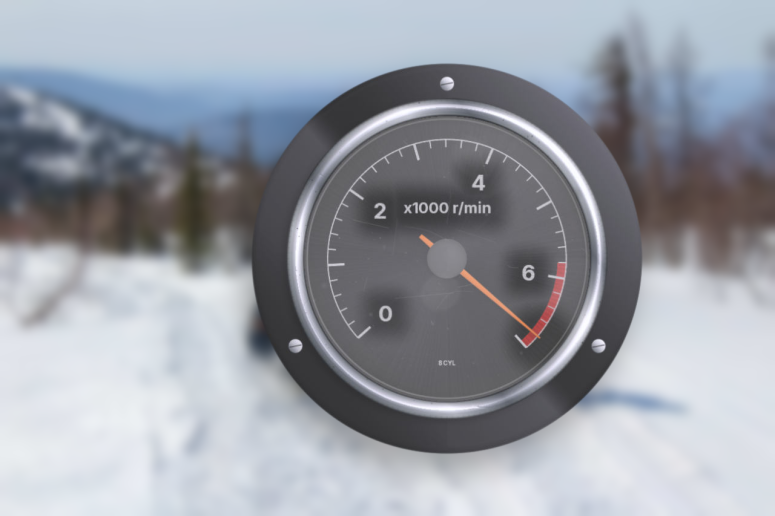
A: 6800 rpm
